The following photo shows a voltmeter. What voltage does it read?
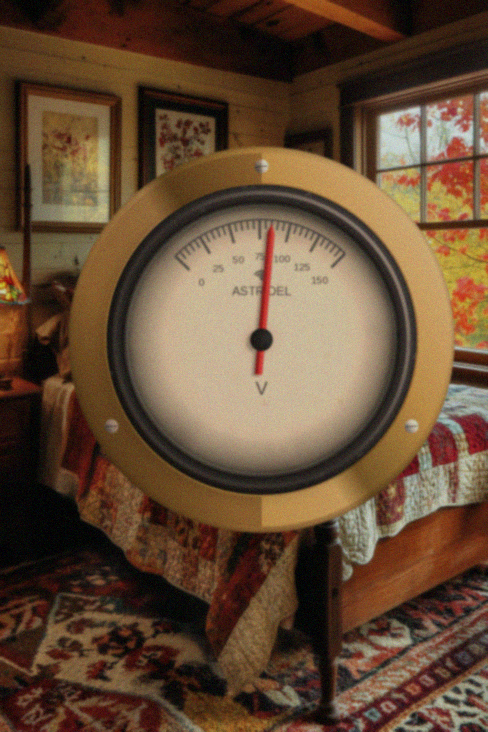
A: 85 V
